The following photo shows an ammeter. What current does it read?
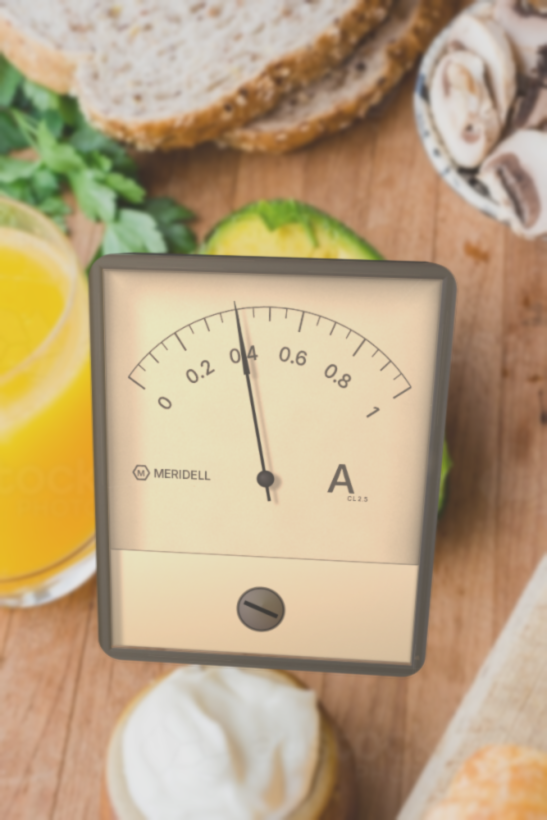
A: 0.4 A
